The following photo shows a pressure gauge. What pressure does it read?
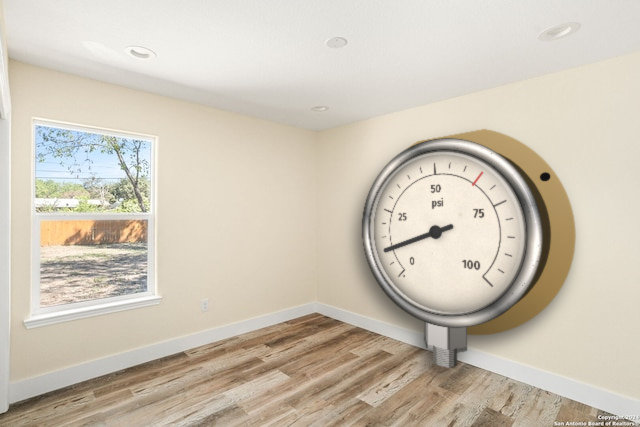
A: 10 psi
